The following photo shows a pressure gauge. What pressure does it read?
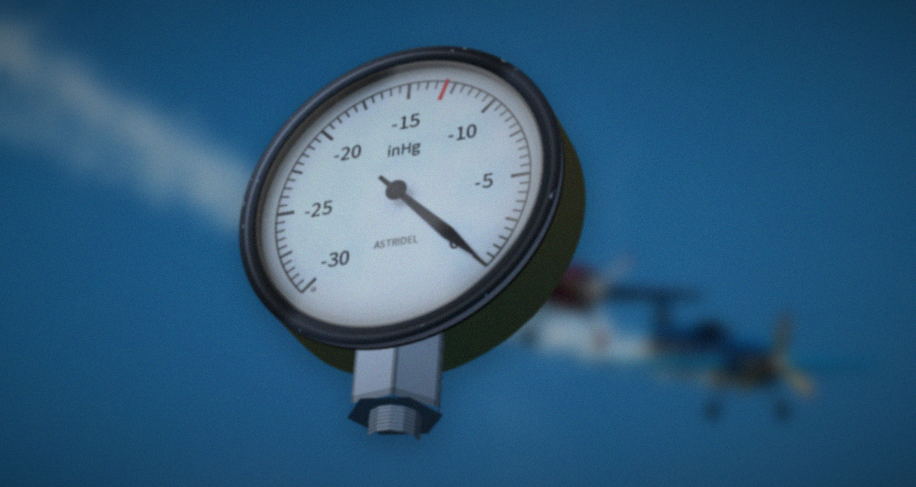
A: 0 inHg
